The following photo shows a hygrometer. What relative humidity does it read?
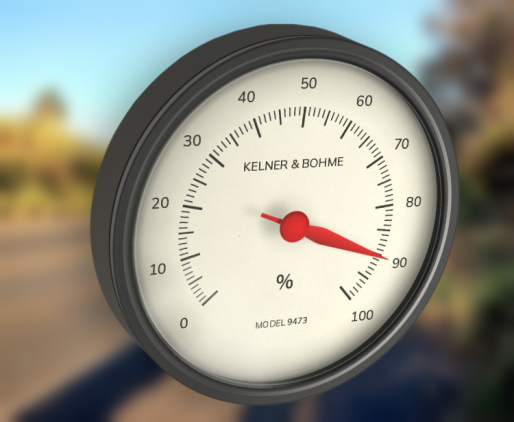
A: 90 %
